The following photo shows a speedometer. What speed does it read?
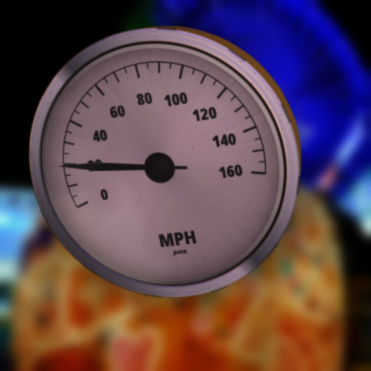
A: 20 mph
